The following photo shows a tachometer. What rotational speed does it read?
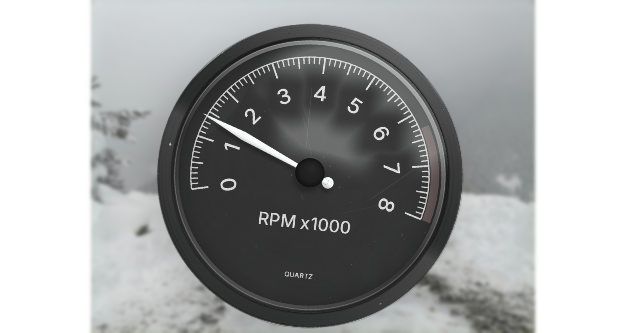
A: 1400 rpm
